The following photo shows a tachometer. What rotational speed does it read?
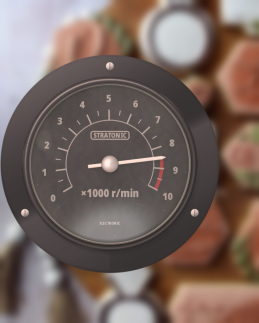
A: 8500 rpm
